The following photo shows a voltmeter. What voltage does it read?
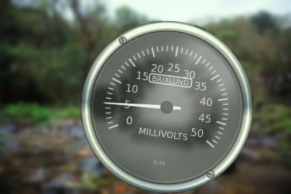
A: 5 mV
